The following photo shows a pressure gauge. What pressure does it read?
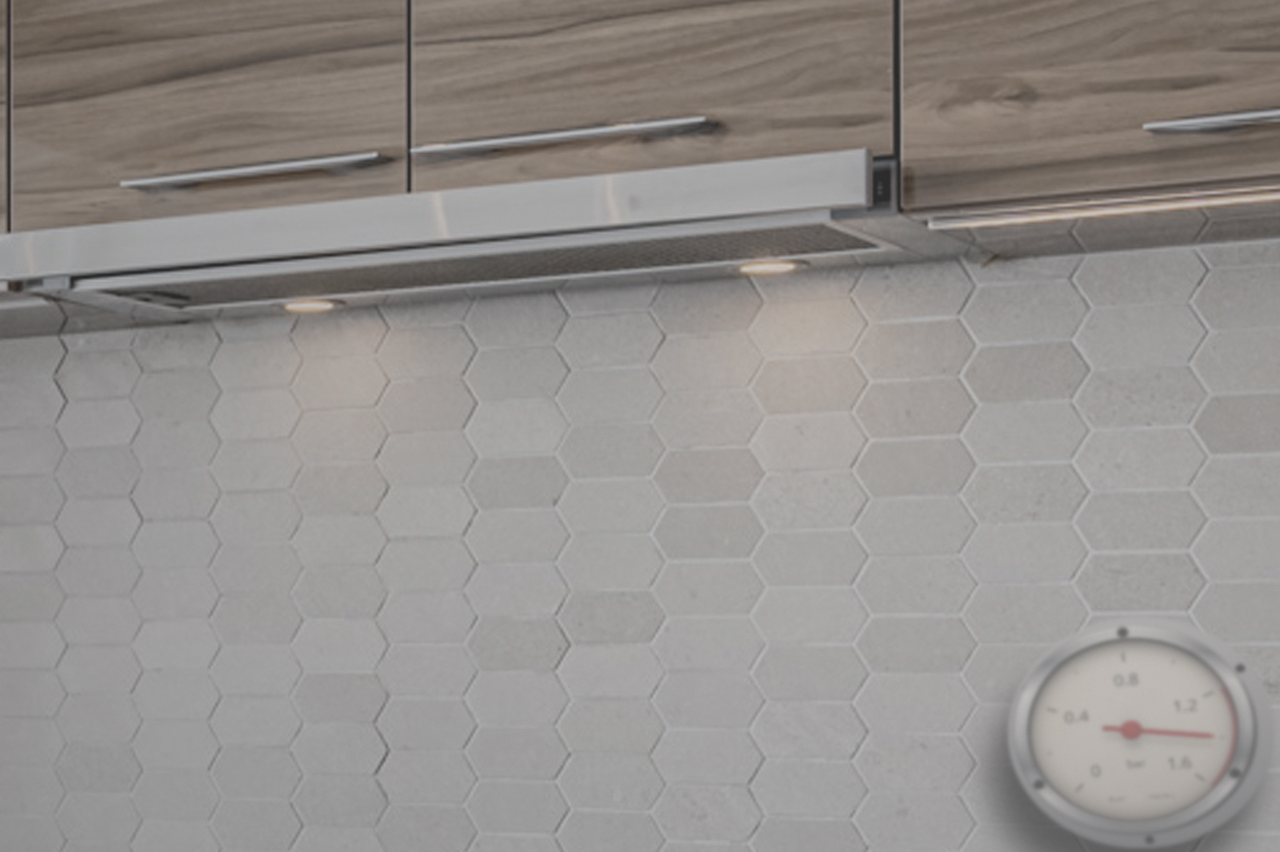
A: 1.4 bar
